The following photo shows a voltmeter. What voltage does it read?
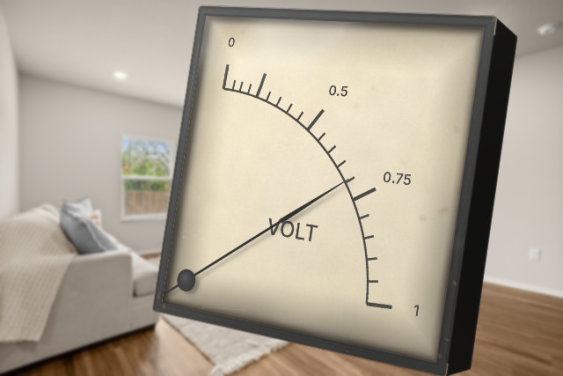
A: 0.7 V
